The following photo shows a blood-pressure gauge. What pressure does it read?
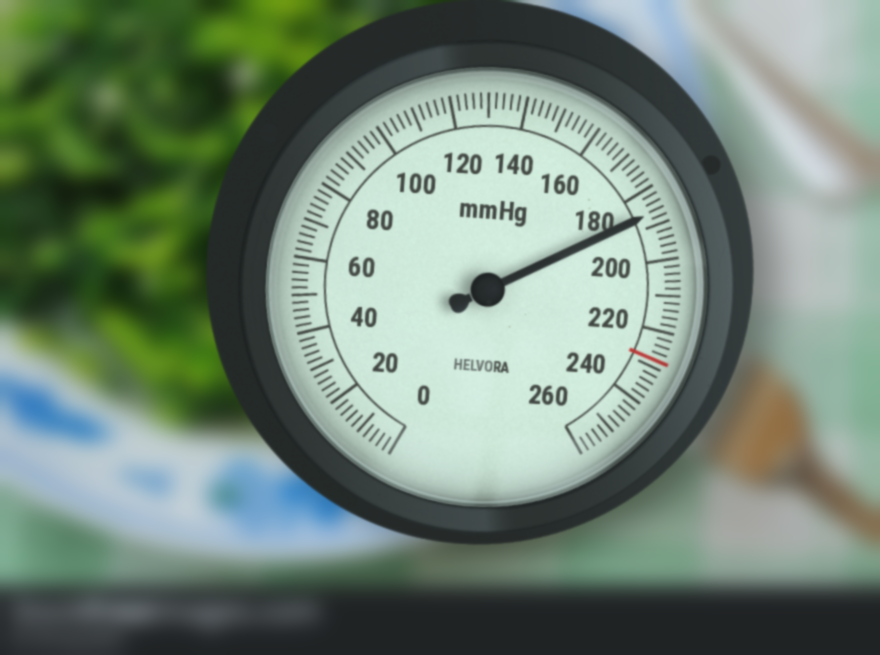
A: 186 mmHg
